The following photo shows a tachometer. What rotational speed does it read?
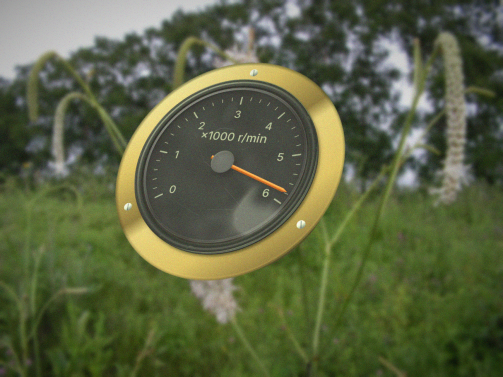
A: 5800 rpm
